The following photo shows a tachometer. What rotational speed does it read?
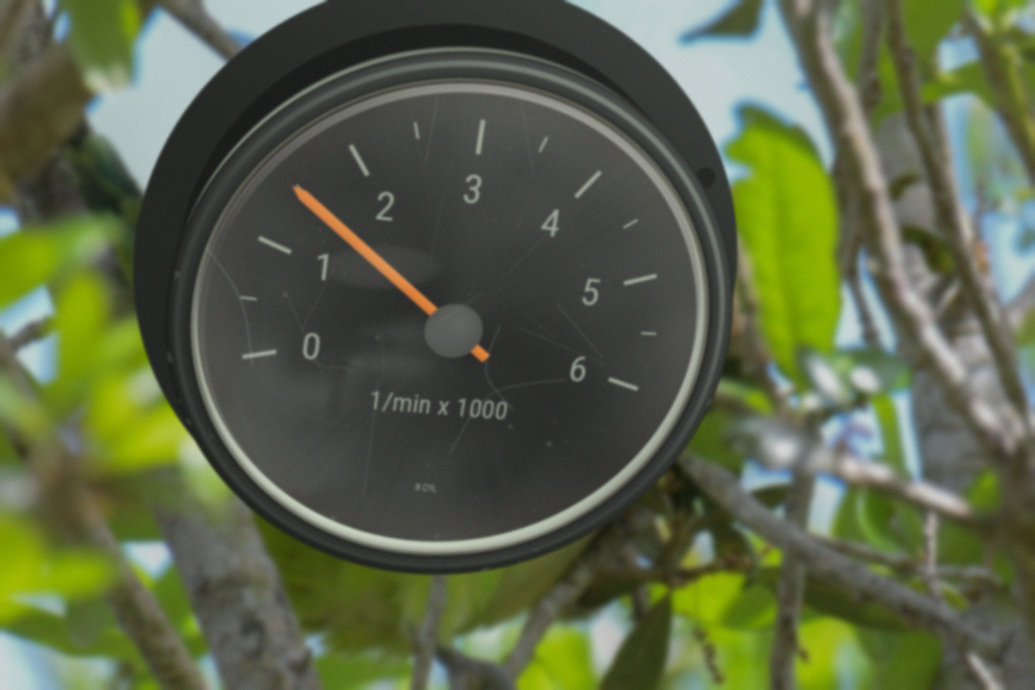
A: 1500 rpm
